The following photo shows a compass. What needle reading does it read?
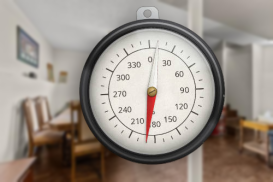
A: 190 °
